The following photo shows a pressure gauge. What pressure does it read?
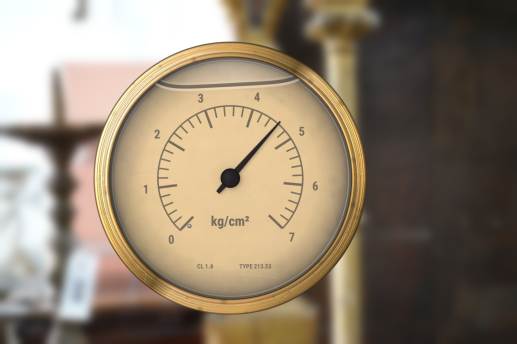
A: 4.6 kg/cm²
